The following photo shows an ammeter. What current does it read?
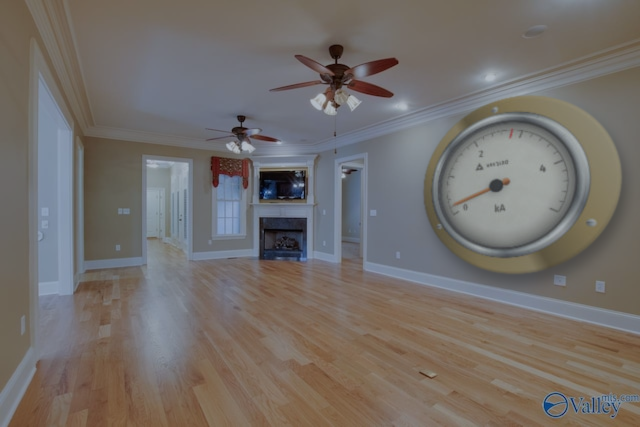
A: 0.2 kA
